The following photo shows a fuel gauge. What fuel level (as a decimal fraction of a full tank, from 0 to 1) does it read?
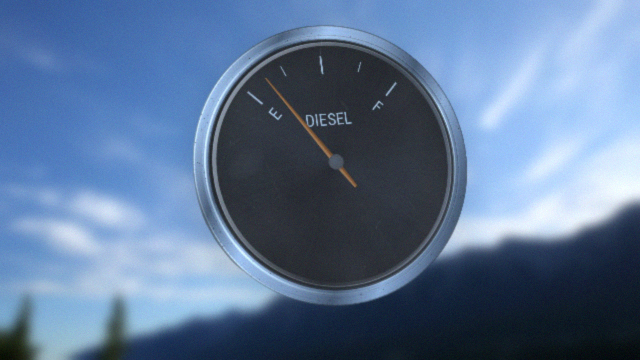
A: 0.125
